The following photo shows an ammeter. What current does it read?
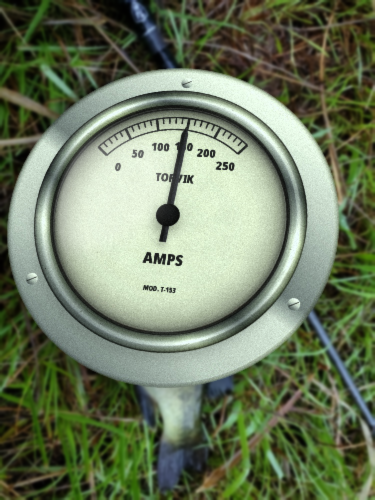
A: 150 A
